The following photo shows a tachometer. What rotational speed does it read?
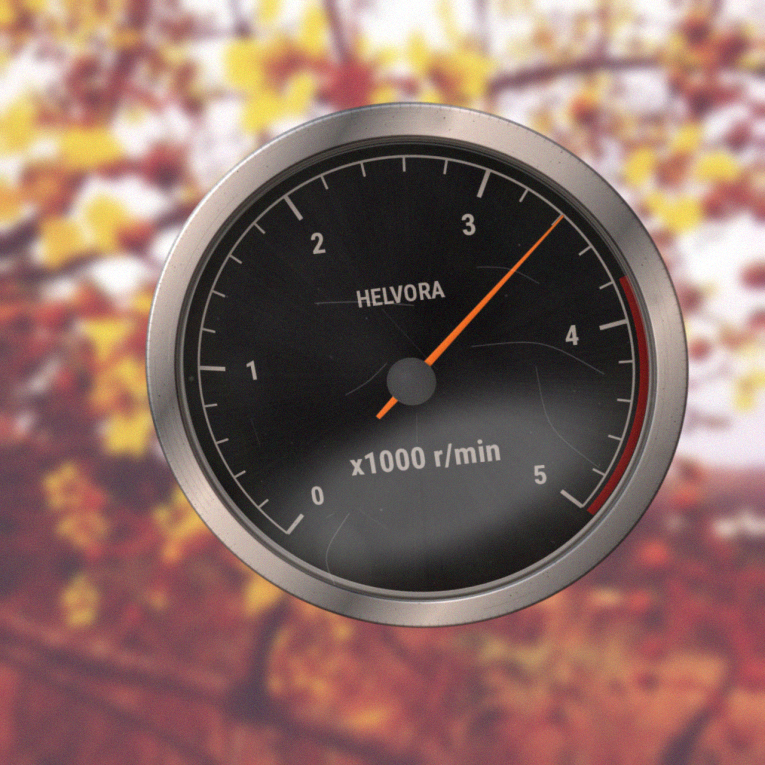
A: 3400 rpm
